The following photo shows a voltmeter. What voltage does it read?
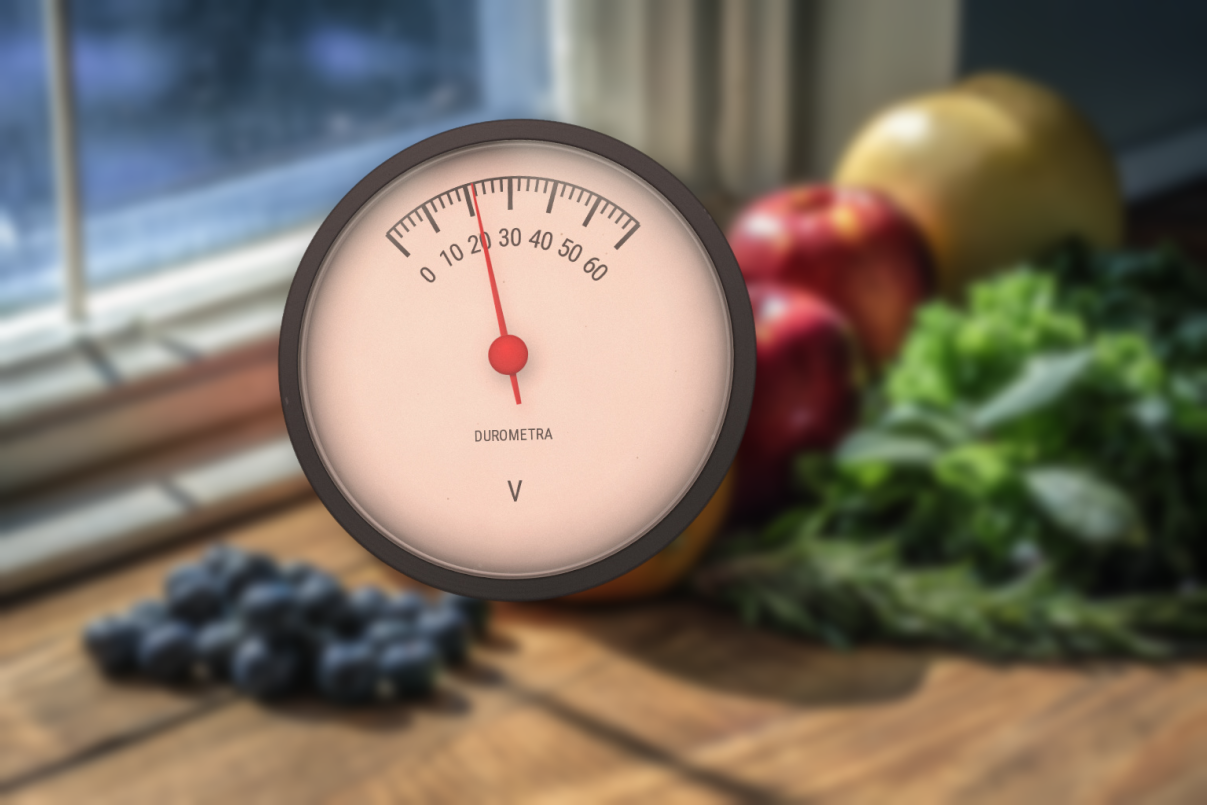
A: 22 V
